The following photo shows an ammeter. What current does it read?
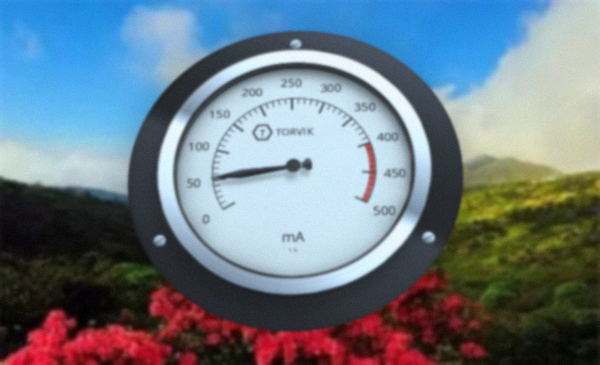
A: 50 mA
